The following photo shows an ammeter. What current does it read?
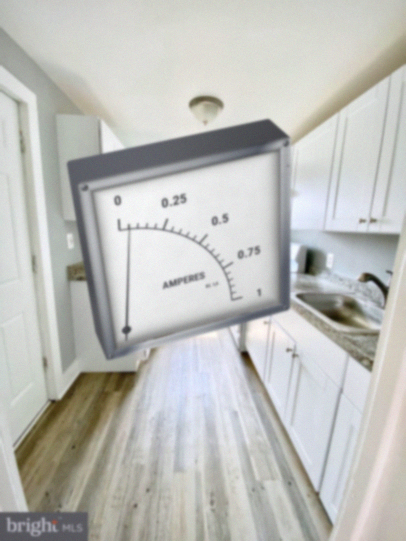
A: 0.05 A
